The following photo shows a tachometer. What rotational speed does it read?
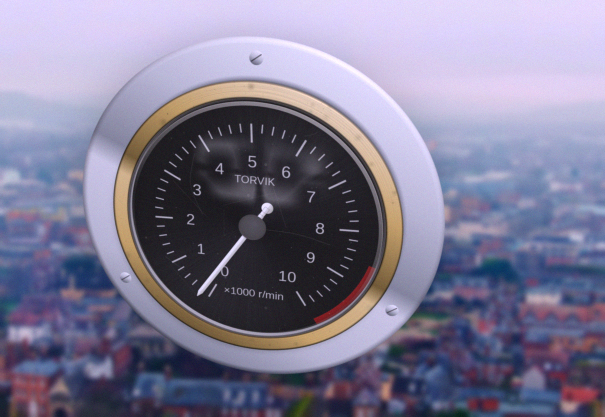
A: 200 rpm
